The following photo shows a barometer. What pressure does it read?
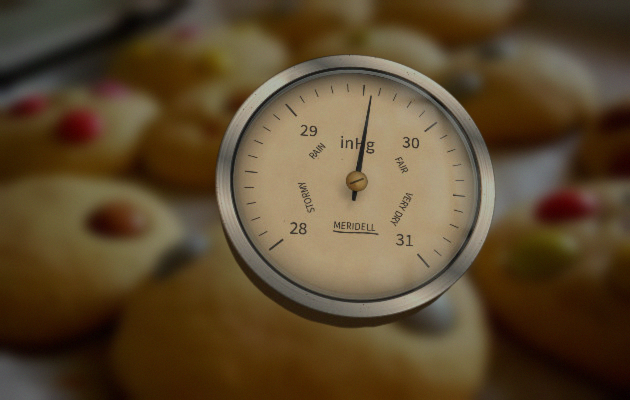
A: 29.55 inHg
